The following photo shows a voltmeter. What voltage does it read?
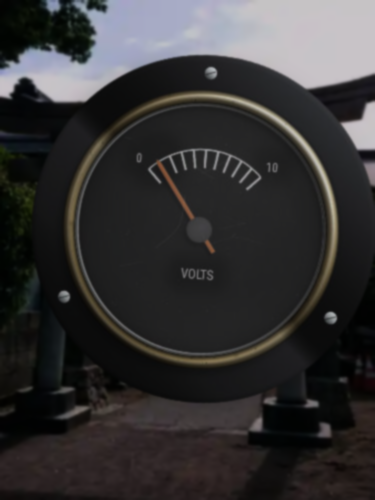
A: 1 V
